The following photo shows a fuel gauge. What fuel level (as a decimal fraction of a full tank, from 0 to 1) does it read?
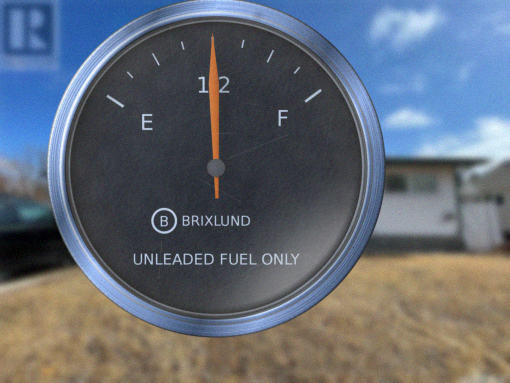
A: 0.5
